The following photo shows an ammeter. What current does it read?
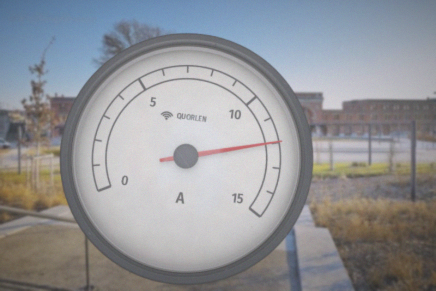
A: 12 A
